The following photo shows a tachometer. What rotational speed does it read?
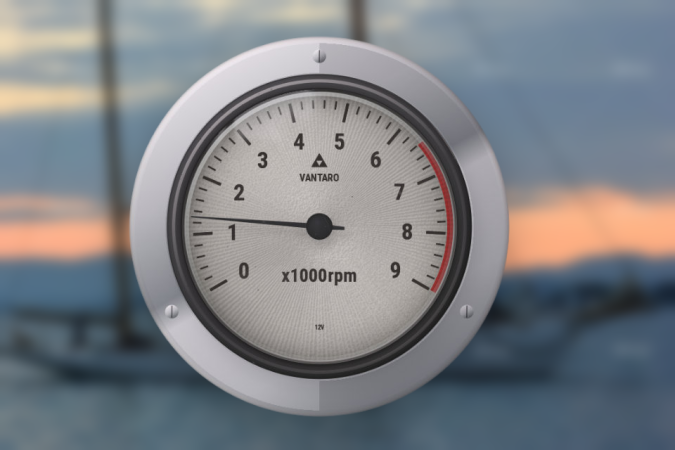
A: 1300 rpm
